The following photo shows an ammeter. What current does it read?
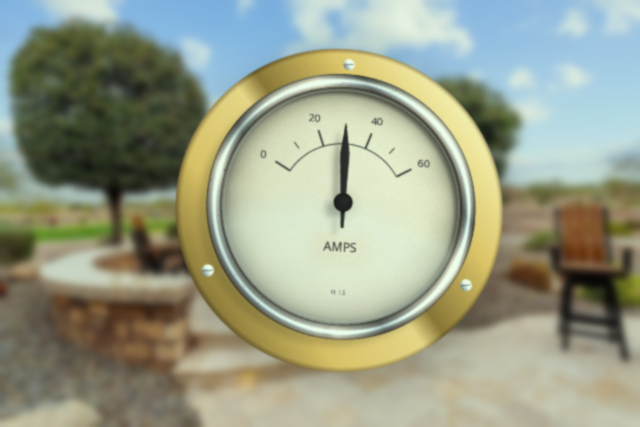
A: 30 A
